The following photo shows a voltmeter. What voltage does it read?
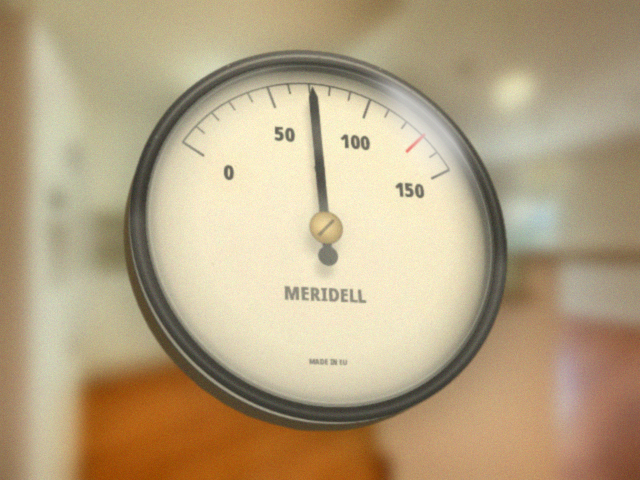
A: 70 V
